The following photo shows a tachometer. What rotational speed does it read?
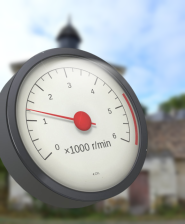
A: 1250 rpm
